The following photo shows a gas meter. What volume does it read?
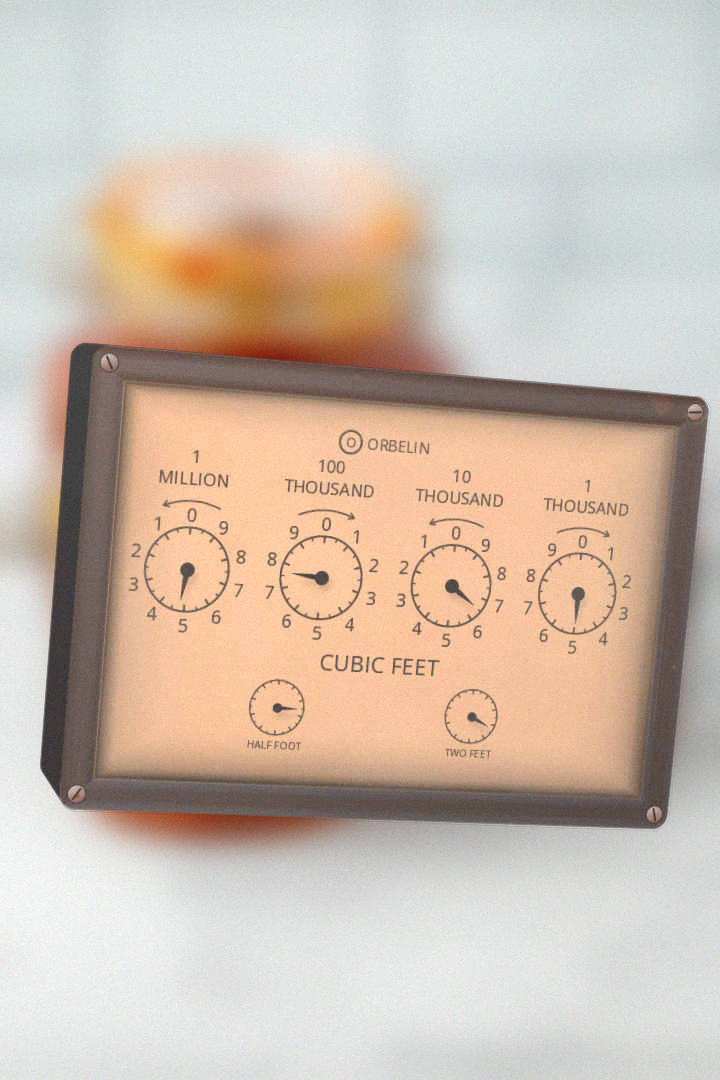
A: 476500 ft³
